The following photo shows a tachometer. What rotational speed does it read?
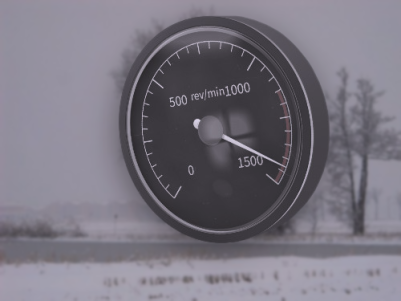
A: 1425 rpm
